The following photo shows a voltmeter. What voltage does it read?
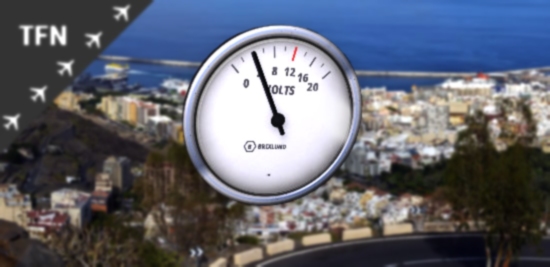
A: 4 V
